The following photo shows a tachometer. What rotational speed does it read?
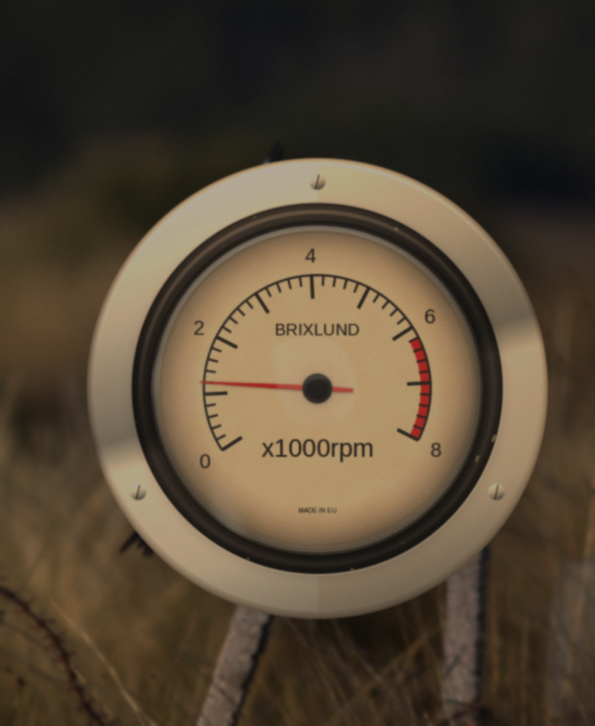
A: 1200 rpm
